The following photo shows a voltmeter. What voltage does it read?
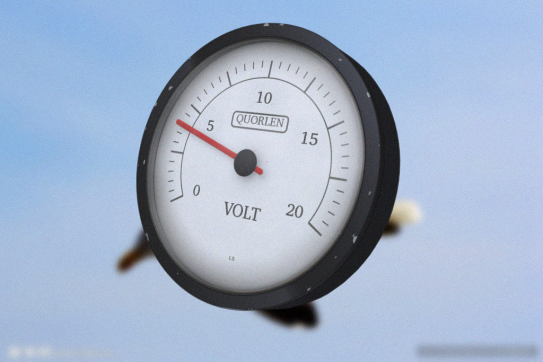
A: 4 V
